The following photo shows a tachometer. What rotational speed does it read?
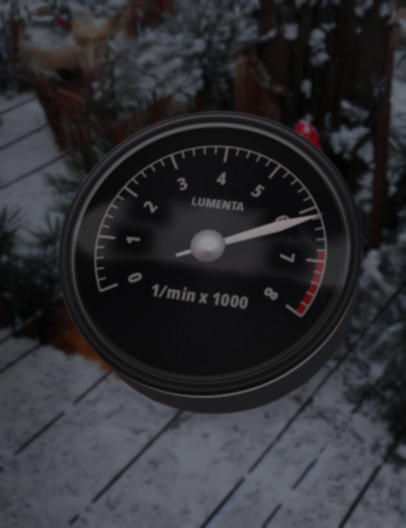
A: 6200 rpm
